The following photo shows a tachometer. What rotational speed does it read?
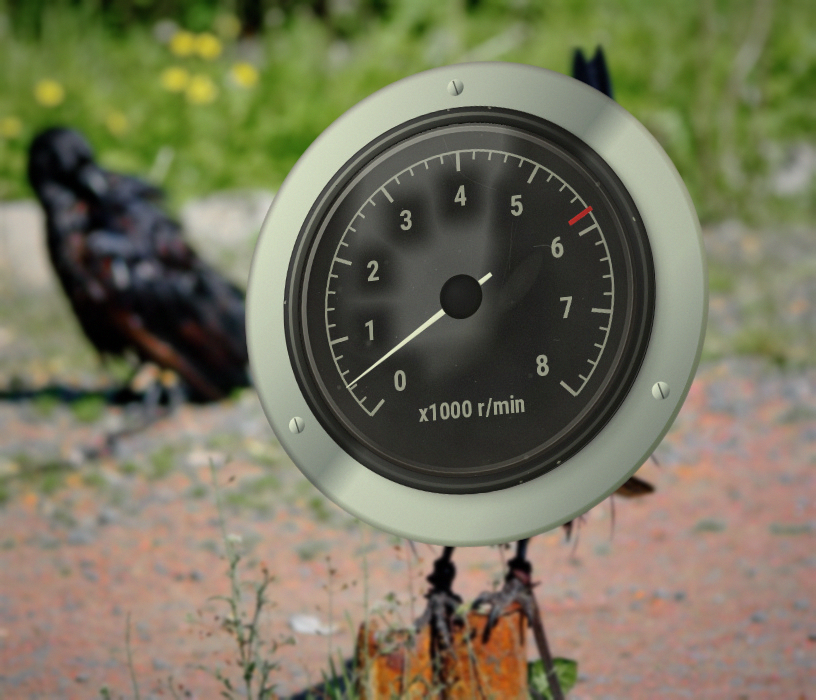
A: 400 rpm
